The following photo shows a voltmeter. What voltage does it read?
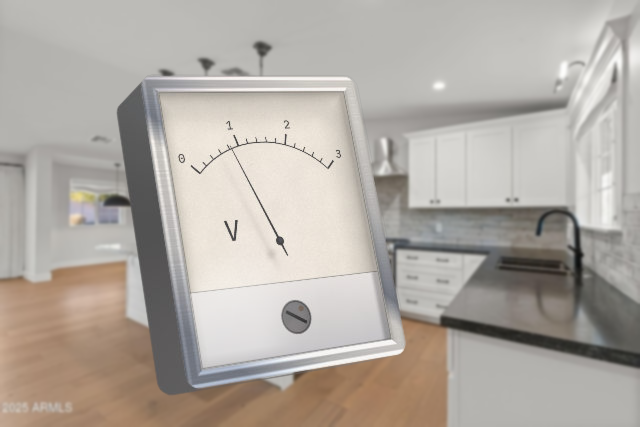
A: 0.8 V
